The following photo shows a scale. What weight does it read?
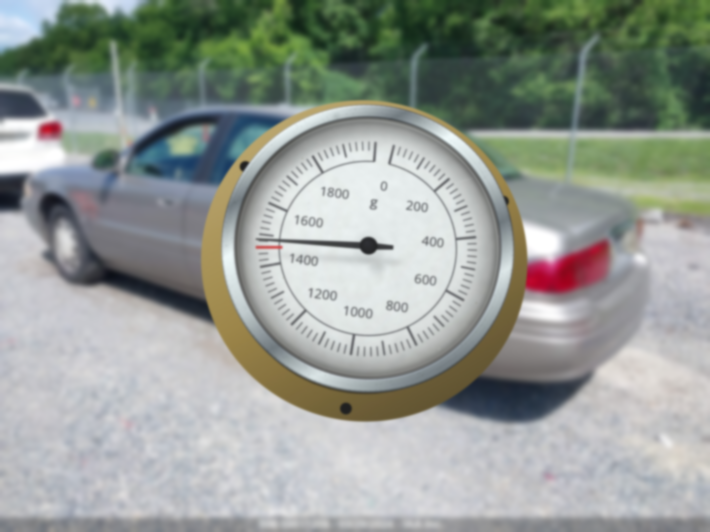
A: 1480 g
